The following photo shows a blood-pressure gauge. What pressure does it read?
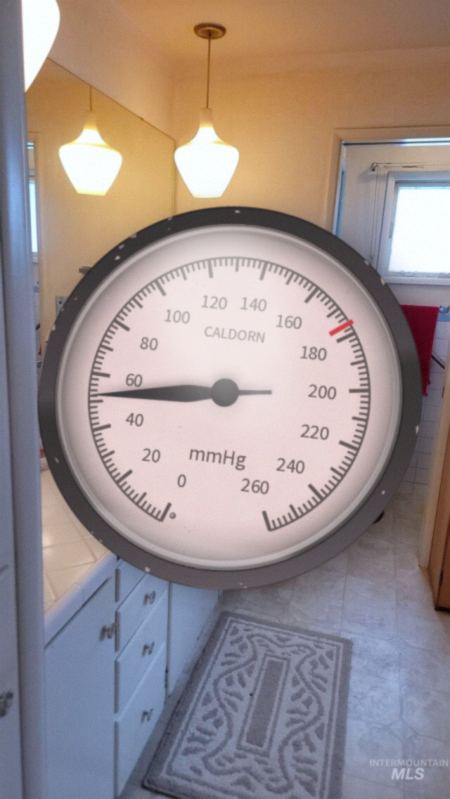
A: 52 mmHg
